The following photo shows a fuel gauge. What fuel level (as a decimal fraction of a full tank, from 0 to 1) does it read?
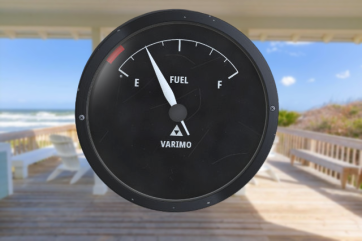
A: 0.25
